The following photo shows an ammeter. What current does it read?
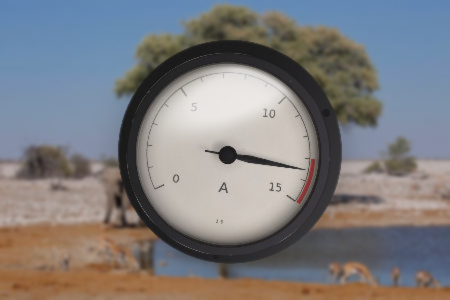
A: 13.5 A
